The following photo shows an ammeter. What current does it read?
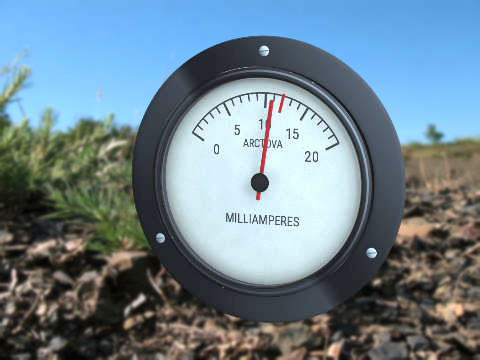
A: 11 mA
